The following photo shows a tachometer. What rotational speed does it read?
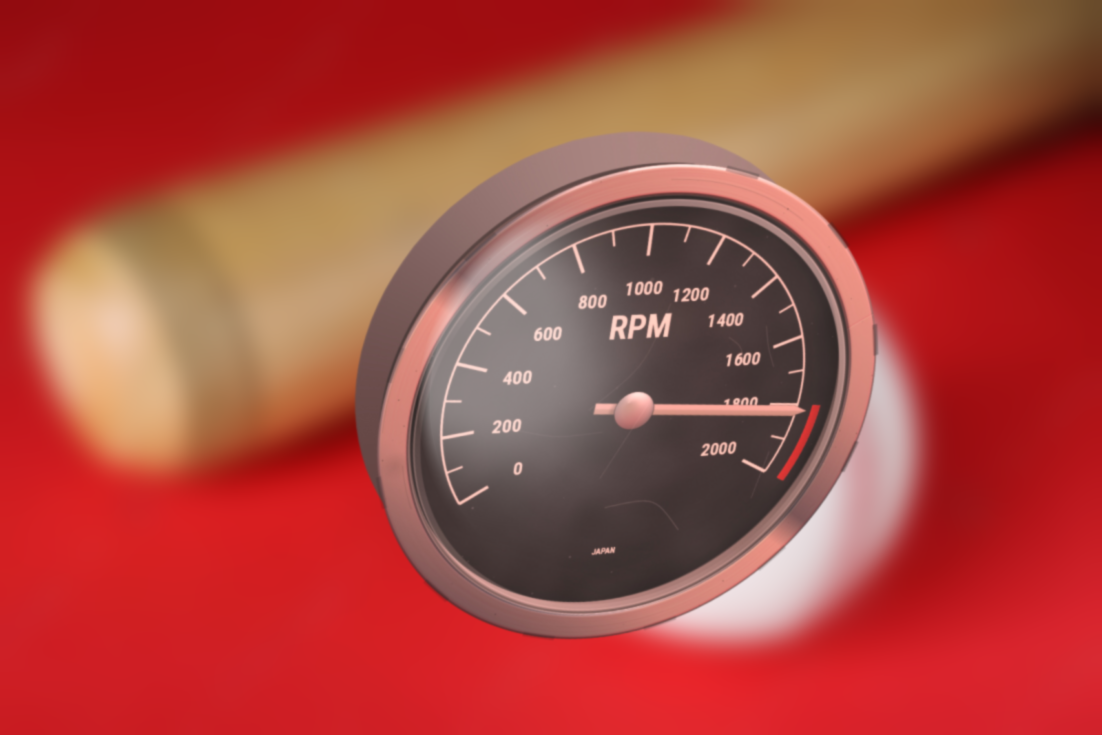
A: 1800 rpm
